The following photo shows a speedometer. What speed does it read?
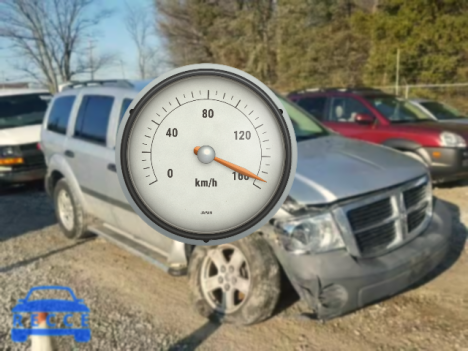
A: 155 km/h
